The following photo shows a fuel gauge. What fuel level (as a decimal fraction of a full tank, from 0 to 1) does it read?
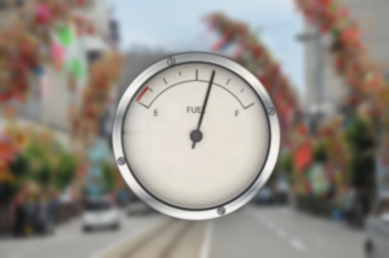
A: 0.625
